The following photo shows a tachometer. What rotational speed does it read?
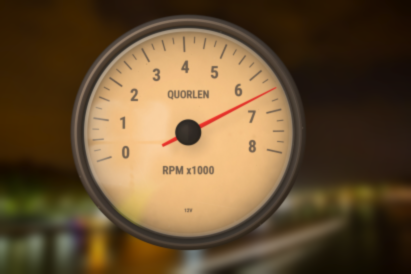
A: 6500 rpm
